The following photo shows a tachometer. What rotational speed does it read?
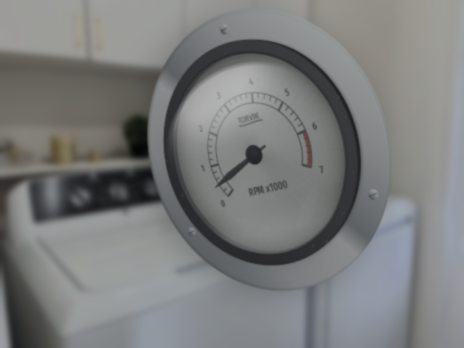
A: 400 rpm
